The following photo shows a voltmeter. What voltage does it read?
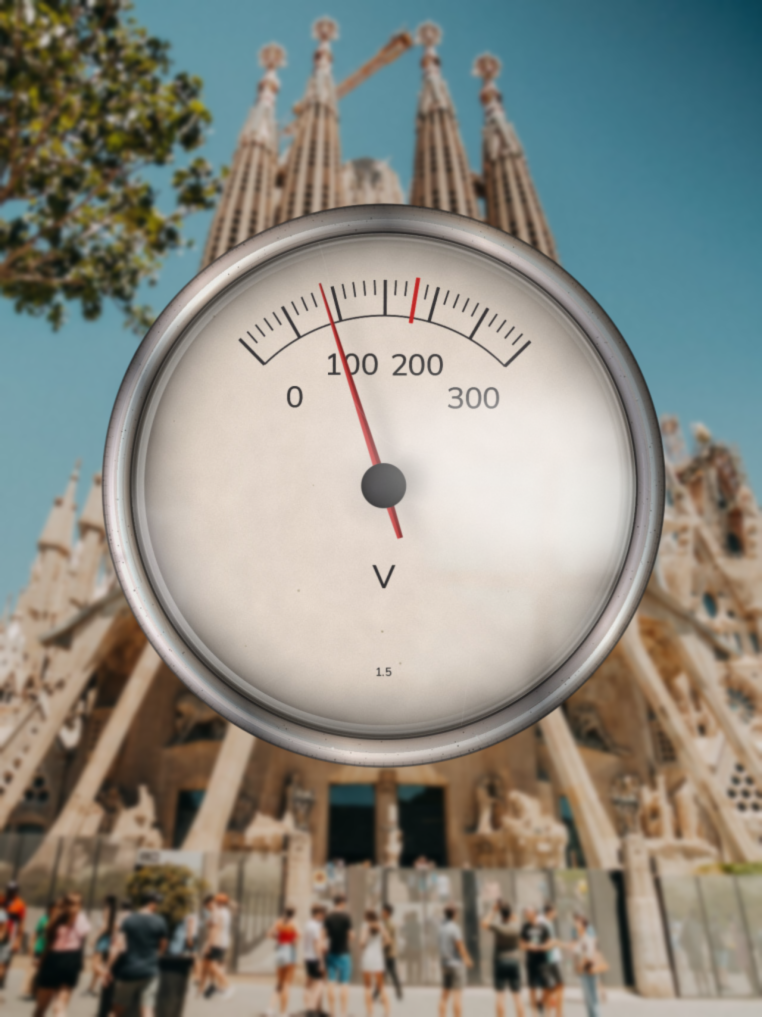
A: 90 V
